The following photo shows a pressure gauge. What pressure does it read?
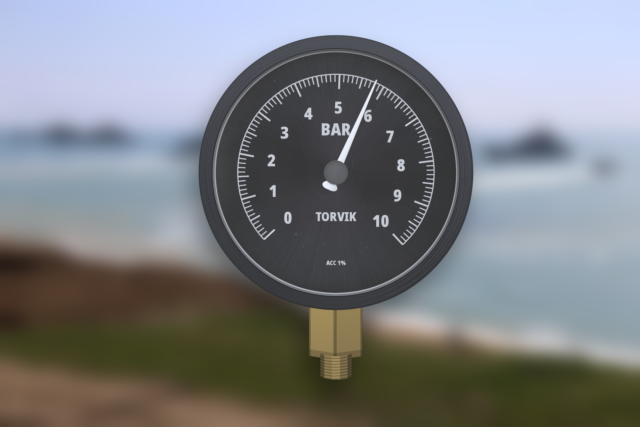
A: 5.8 bar
